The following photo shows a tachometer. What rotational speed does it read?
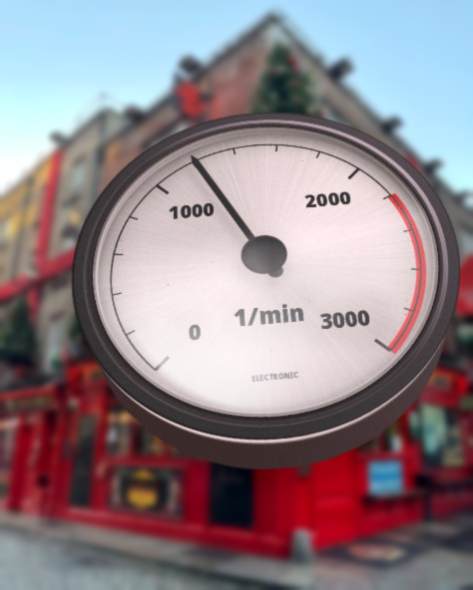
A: 1200 rpm
